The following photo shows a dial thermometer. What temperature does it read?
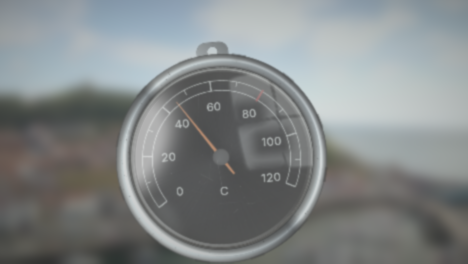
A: 45 °C
